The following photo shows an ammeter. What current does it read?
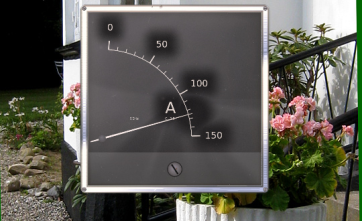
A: 125 A
